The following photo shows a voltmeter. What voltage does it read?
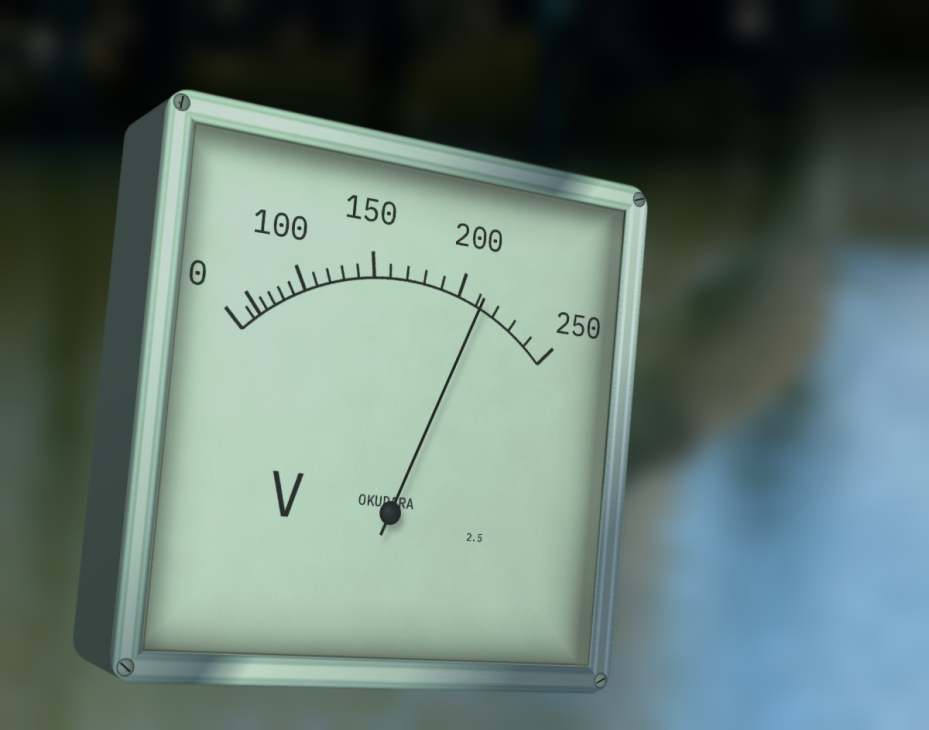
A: 210 V
